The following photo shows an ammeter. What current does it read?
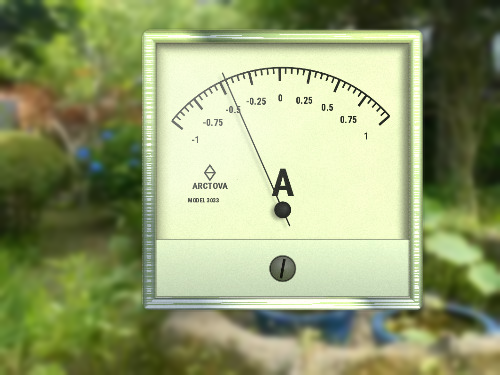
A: -0.45 A
